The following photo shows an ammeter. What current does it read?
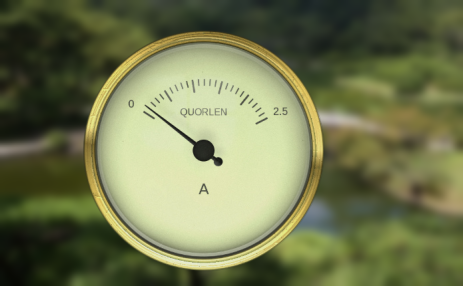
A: 0.1 A
